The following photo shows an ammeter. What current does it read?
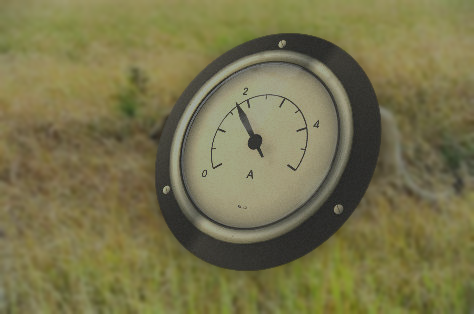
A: 1.75 A
